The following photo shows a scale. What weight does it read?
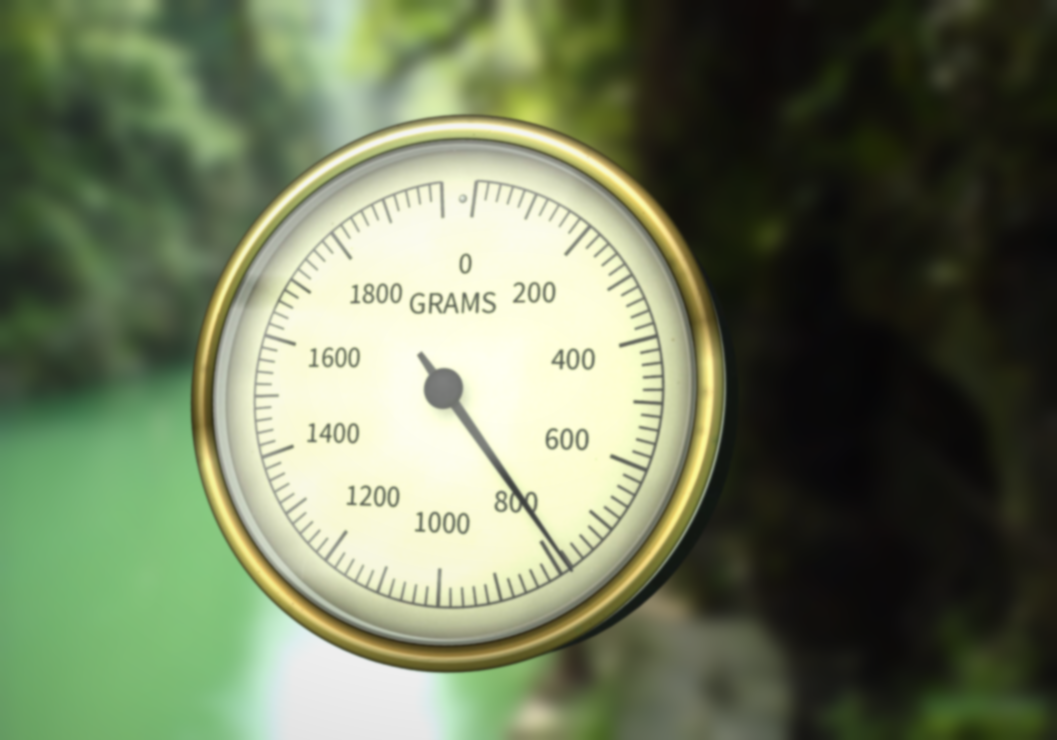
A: 780 g
